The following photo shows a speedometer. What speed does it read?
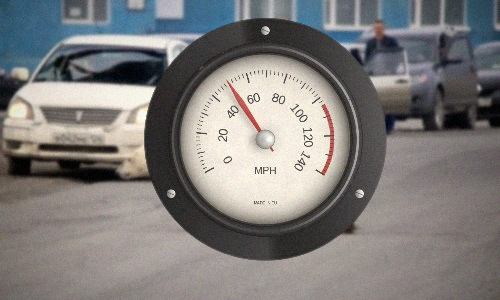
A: 50 mph
